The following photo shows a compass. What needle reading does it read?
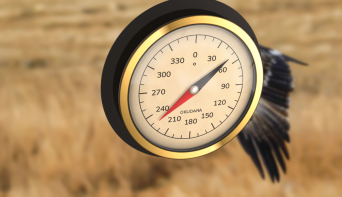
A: 230 °
